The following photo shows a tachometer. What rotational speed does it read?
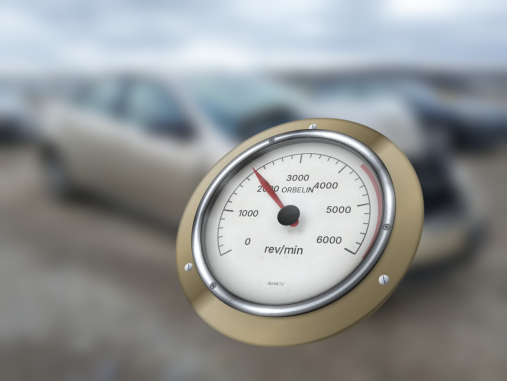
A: 2000 rpm
